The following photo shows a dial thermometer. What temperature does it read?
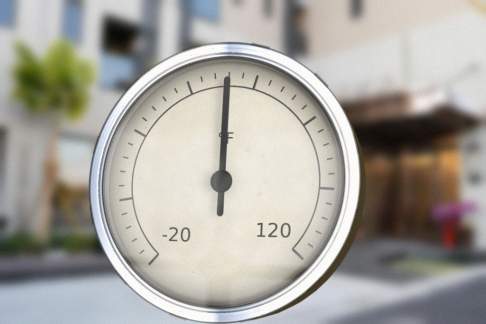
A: 52 °F
